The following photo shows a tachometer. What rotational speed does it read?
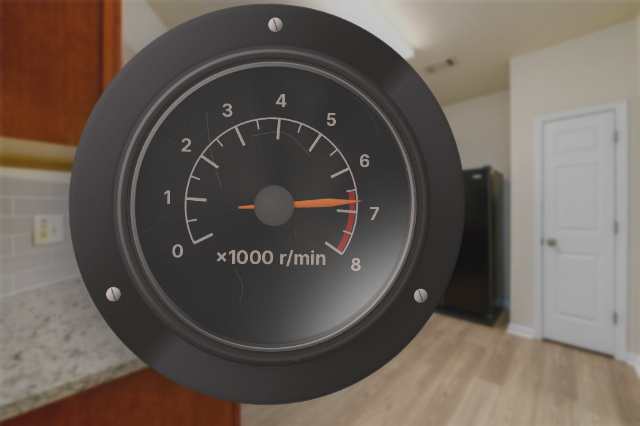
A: 6750 rpm
